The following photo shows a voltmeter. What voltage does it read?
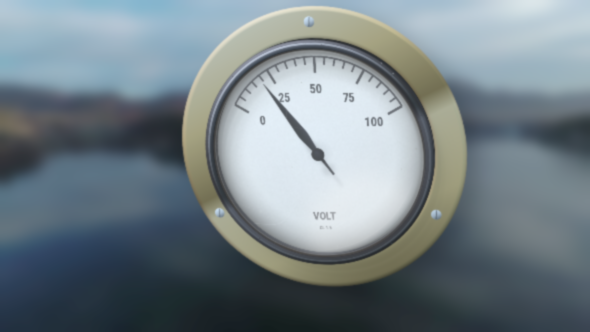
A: 20 V
